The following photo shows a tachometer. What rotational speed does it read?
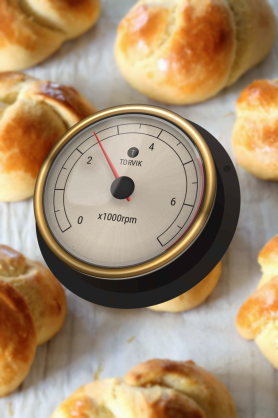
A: 2500 rpm
